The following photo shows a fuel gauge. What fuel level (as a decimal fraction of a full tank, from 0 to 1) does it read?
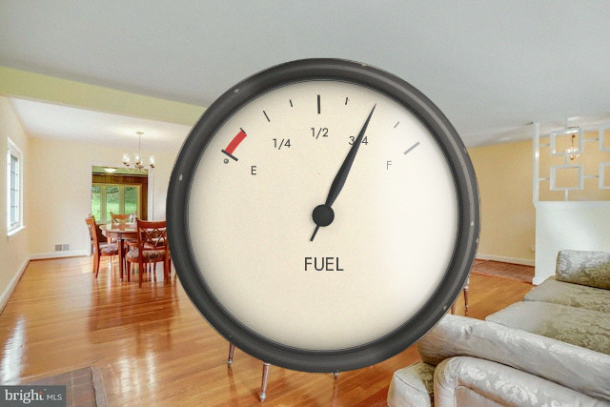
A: 0.75
